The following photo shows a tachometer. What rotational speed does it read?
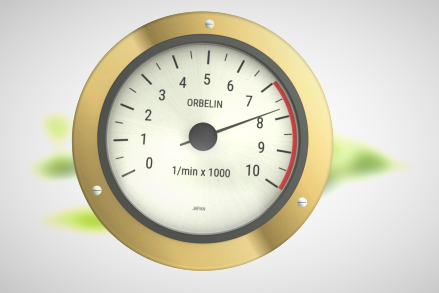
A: 7750 rpm
